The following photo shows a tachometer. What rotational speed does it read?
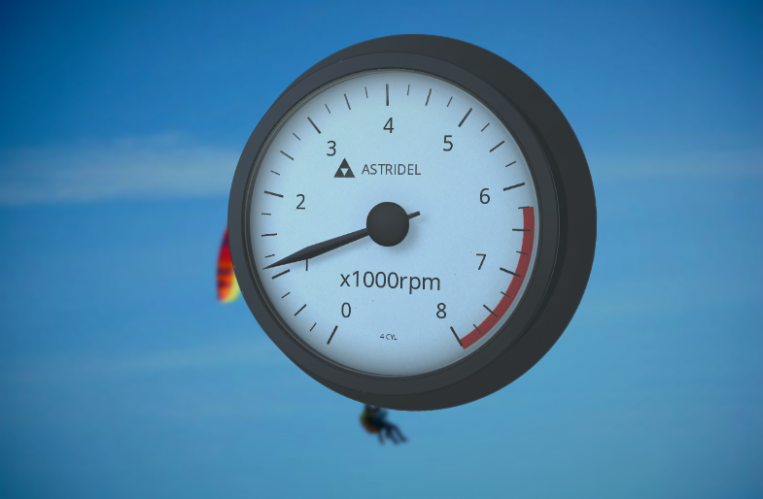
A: 1125 rpm
